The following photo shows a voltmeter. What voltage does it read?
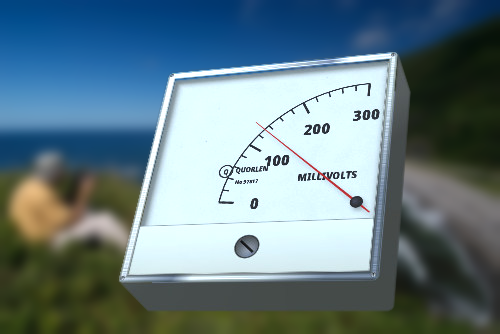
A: 130 mV
